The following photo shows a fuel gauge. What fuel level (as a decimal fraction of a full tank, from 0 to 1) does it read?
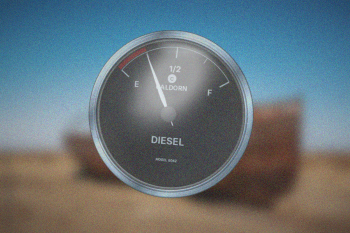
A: 0.25
